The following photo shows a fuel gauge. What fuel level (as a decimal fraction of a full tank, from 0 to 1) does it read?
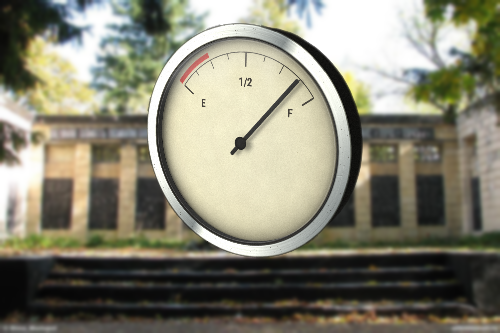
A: 0.875
